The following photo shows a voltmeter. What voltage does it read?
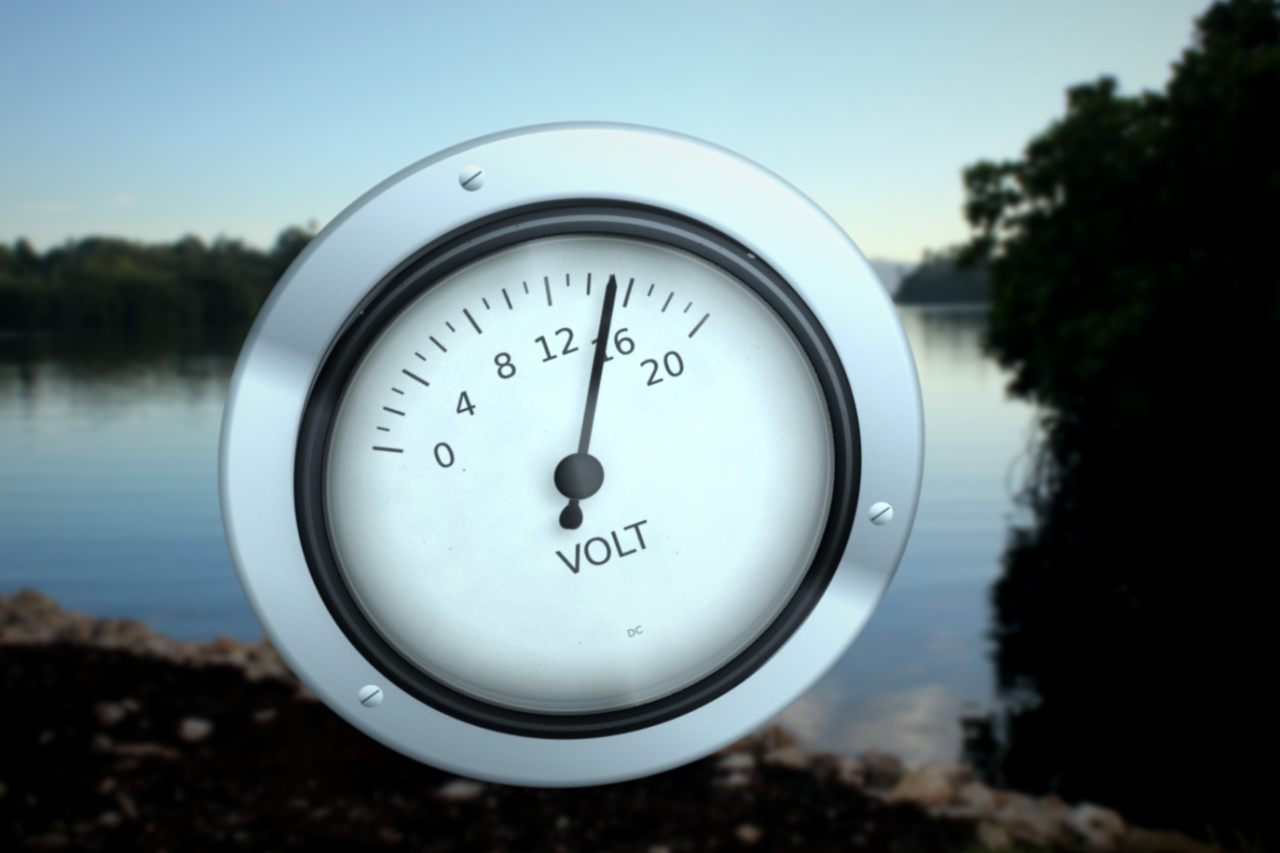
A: 15 V
